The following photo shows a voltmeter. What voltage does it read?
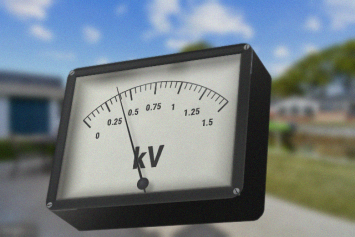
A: 0.4 kV
